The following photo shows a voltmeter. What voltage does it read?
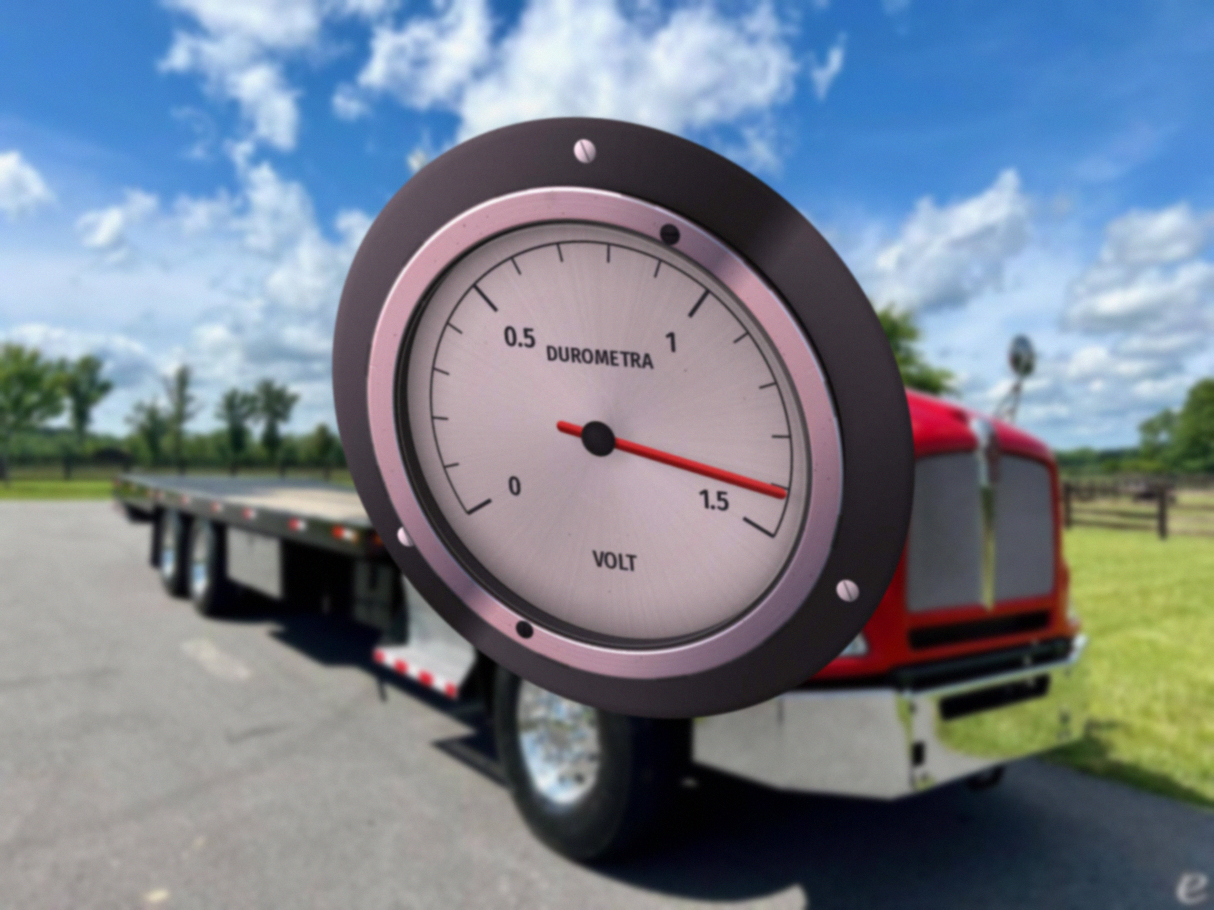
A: 1.4 V
